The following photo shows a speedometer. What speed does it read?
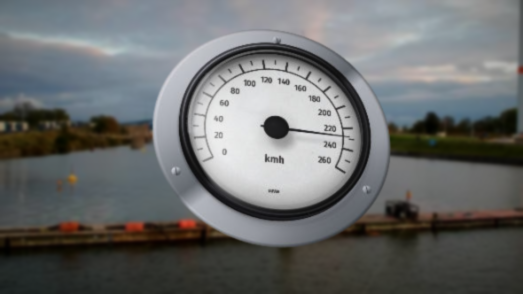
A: 230 km/h
